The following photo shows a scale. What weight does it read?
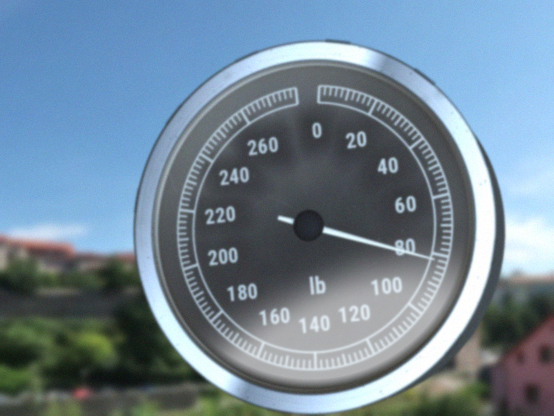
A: 82 lb
